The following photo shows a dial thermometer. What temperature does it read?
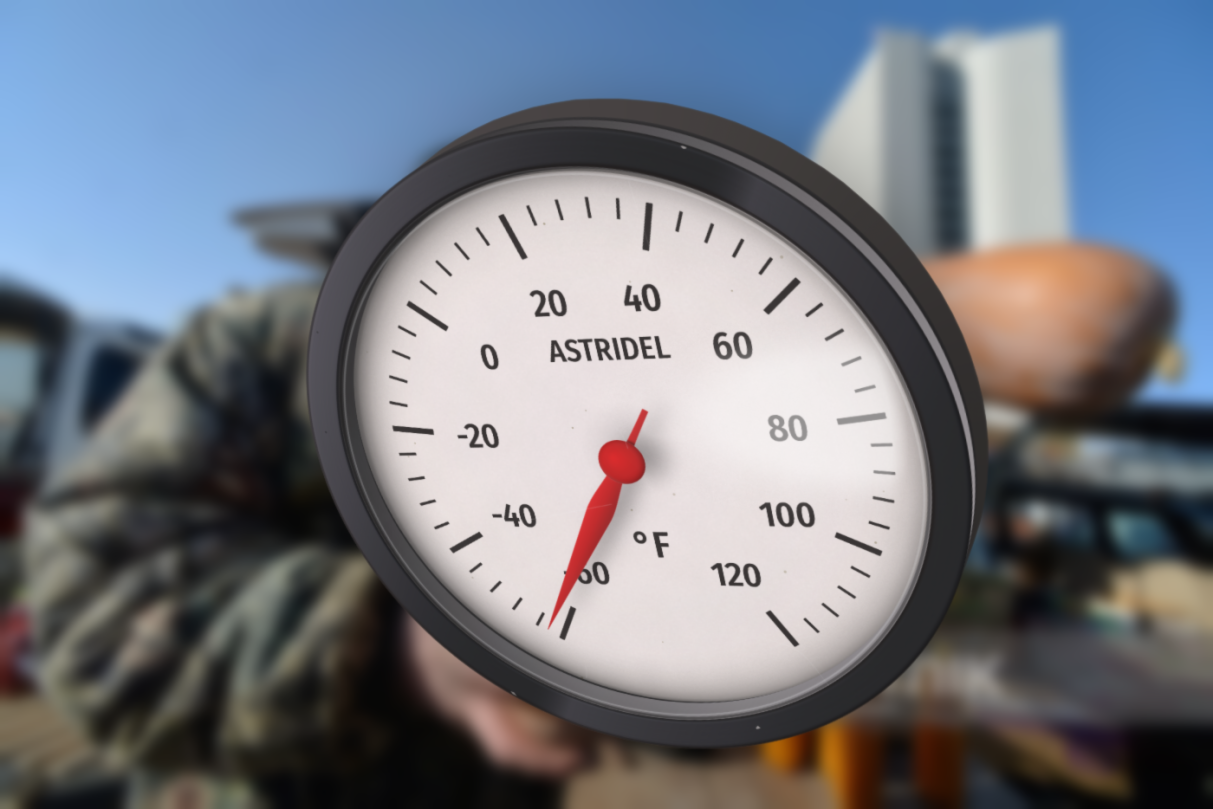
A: -58 °F
